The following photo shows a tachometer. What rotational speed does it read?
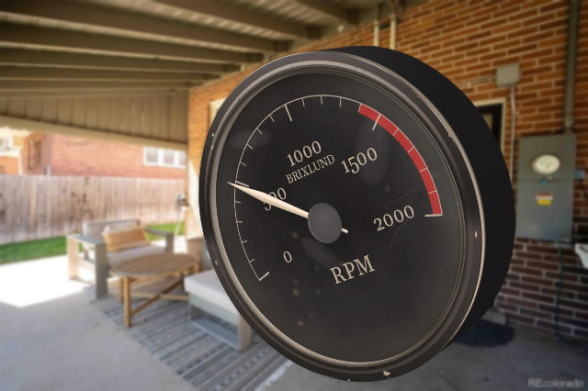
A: 500 rpm
